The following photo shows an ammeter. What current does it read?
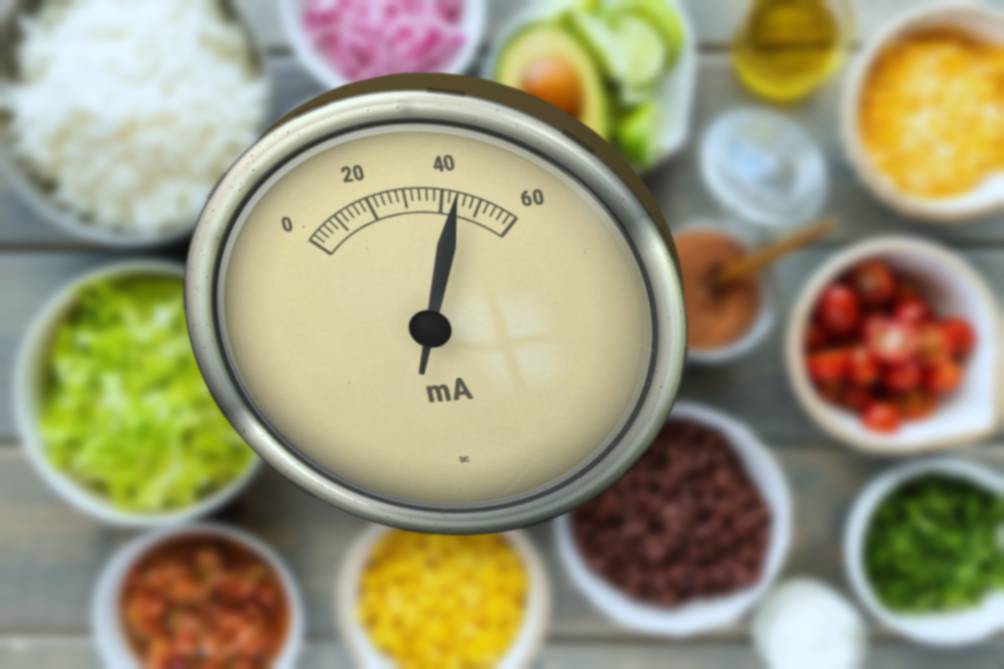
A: 44 mA
